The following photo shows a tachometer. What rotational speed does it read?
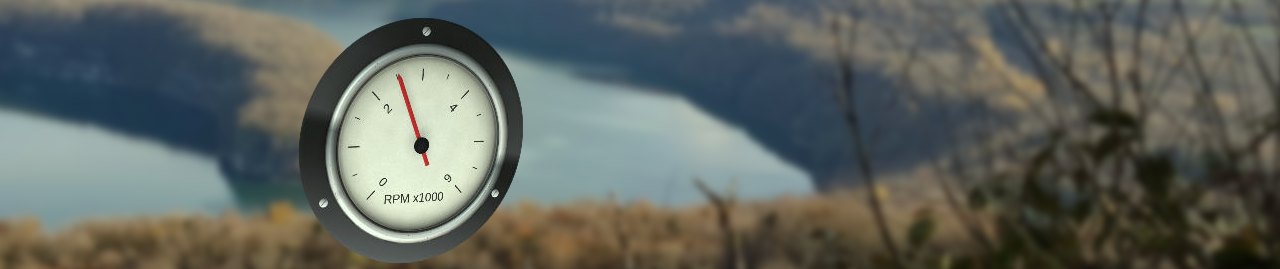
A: 2500 rpm
